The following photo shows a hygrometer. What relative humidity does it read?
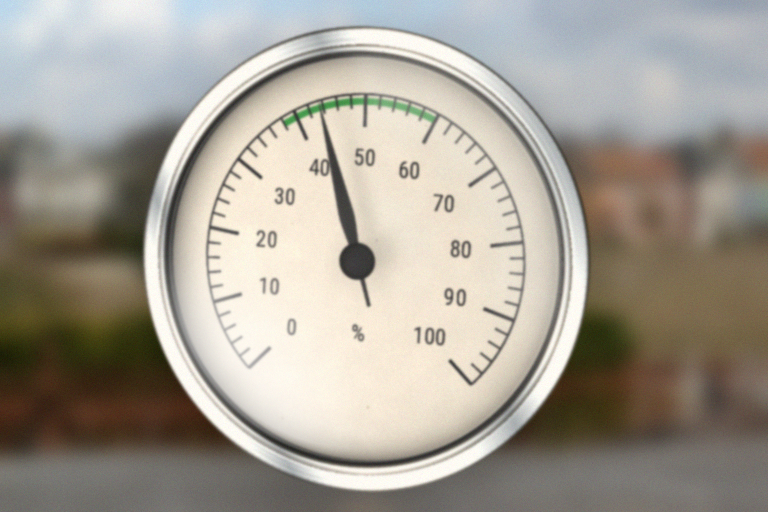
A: 44 %
